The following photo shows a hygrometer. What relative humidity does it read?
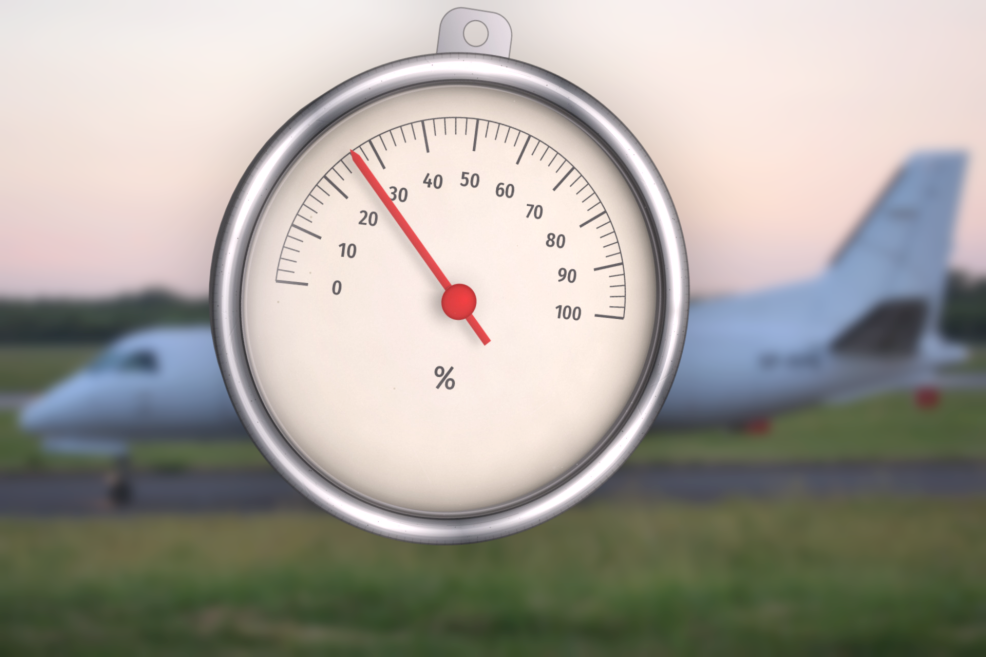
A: 26 %
